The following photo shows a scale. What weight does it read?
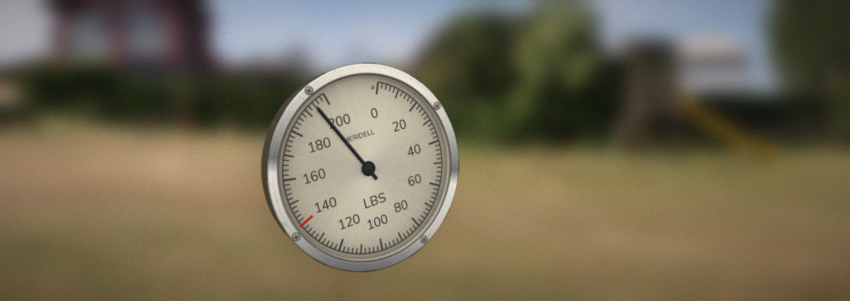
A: 194 lb
